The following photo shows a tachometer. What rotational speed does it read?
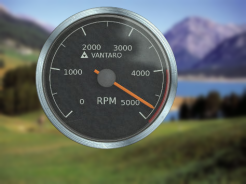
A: 4750 rpm
